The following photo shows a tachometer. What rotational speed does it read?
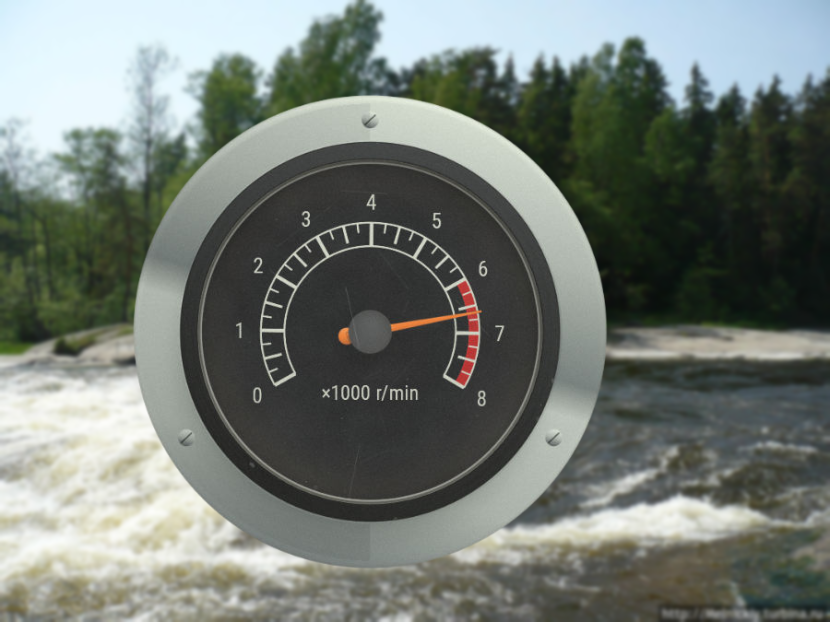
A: 6625 rpm
